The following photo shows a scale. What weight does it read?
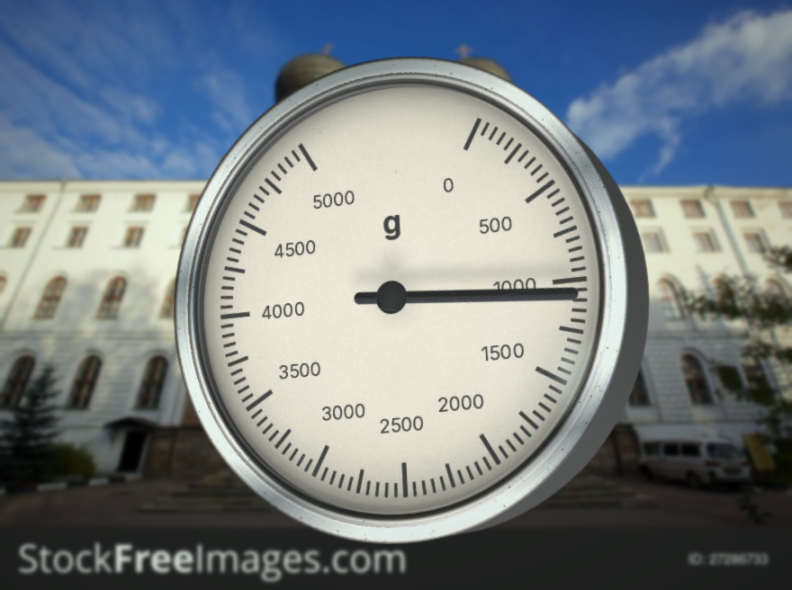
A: 1075 g
